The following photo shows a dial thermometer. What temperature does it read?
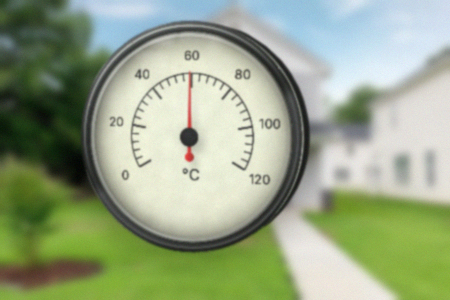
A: 60 °C
